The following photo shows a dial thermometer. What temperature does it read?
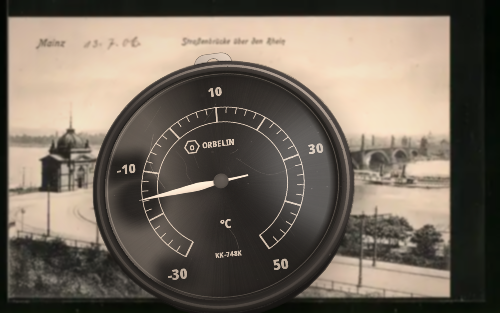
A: -16 °C
